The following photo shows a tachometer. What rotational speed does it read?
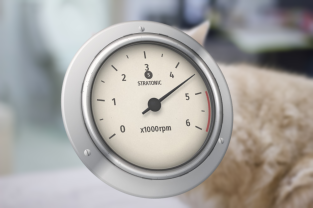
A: 4500 rpm
